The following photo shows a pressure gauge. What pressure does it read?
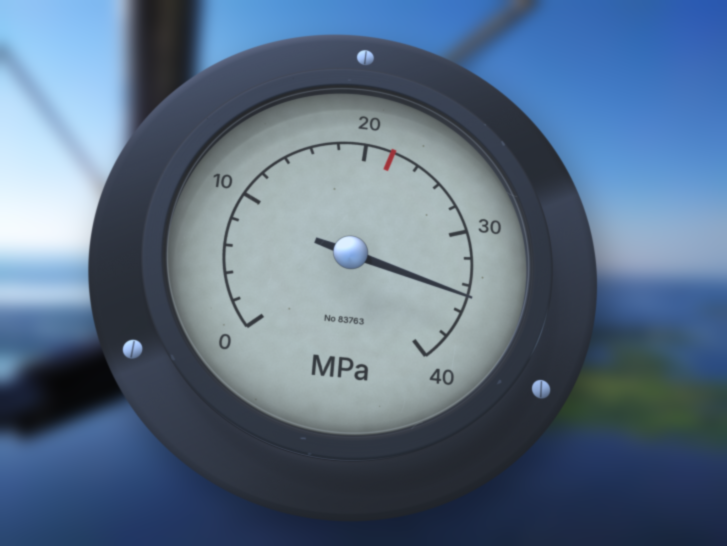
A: 35 MPa
